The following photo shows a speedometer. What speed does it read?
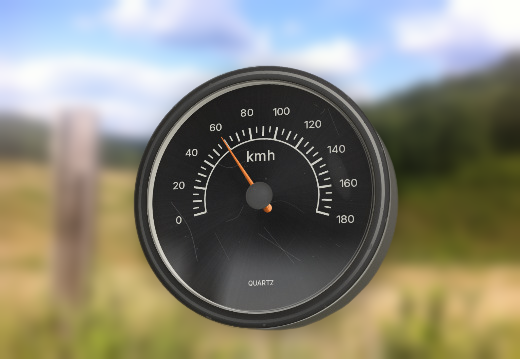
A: 60 km/h
